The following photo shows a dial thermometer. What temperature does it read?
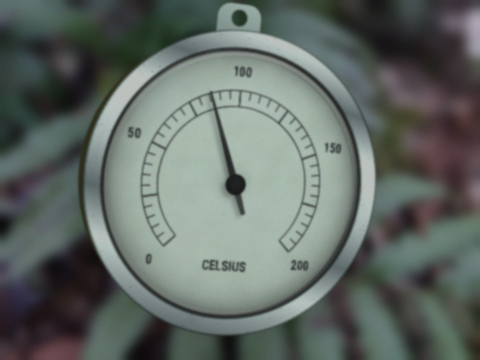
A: 85 °C
